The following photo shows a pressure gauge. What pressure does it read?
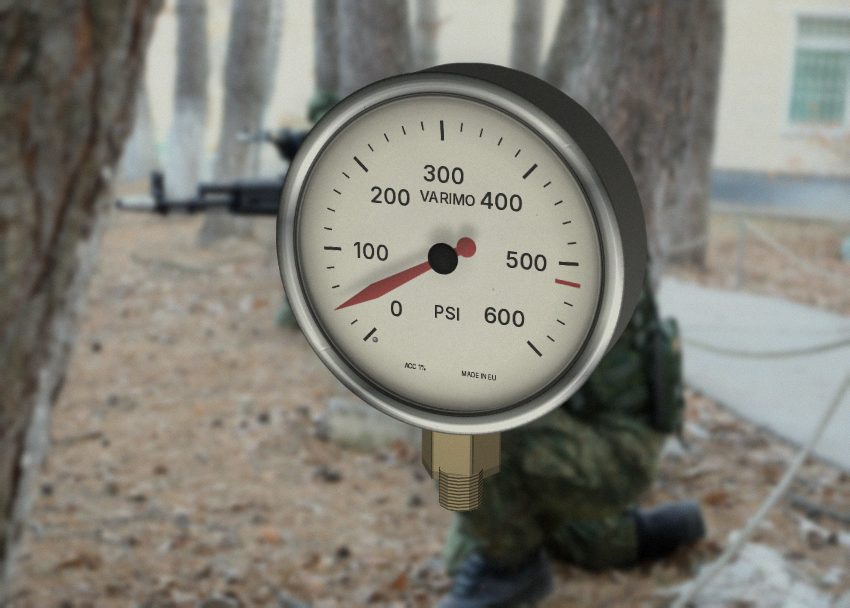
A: 40 psi
